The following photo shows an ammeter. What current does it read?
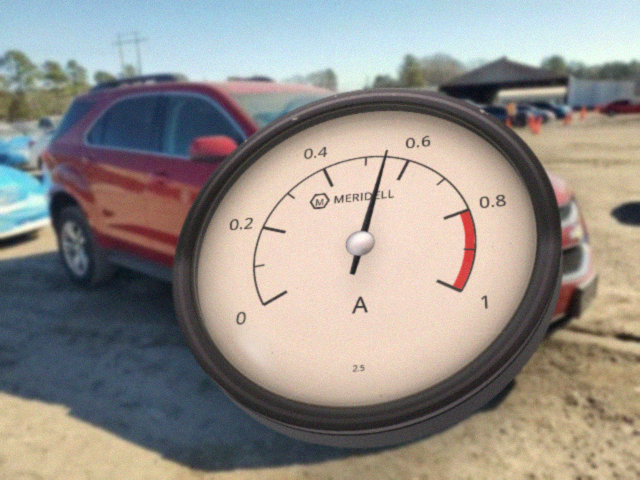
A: 0.55 A
